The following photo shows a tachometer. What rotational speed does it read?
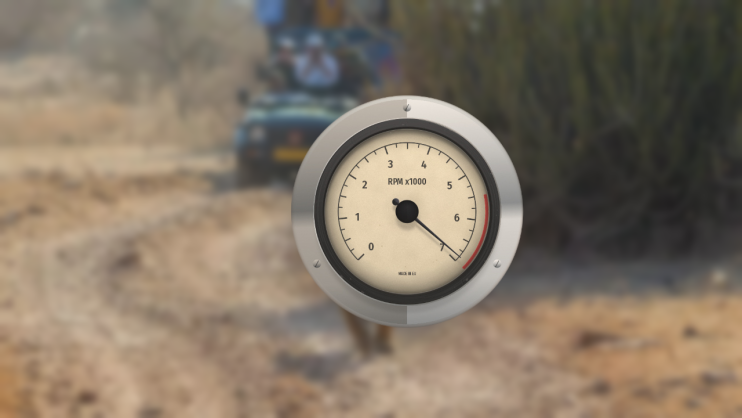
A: 6875 rpm
